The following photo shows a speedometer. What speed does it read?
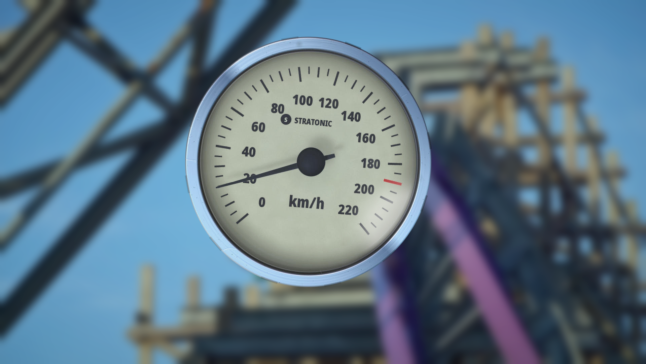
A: 20 km/h
